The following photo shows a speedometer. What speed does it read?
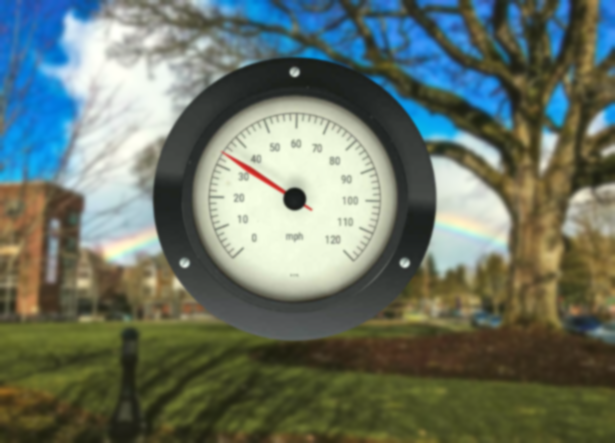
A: 34 mph
